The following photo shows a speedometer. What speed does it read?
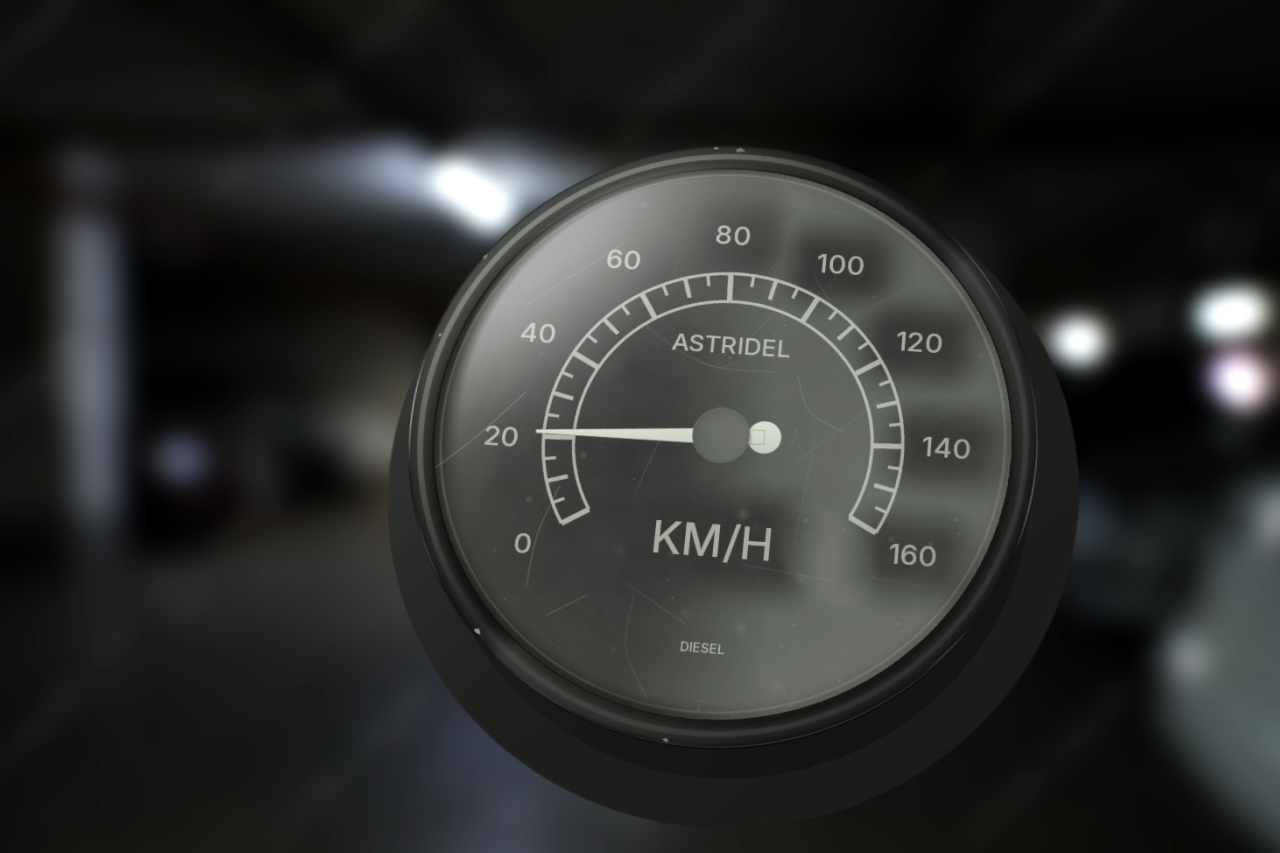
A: 20 km/h
